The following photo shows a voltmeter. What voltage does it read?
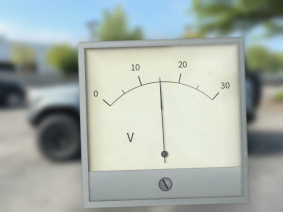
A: 15 V
